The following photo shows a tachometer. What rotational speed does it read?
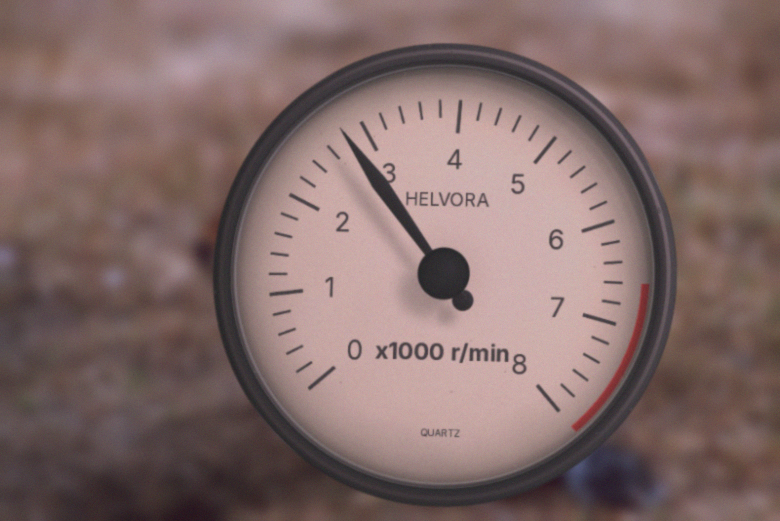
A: 2800 rpm
